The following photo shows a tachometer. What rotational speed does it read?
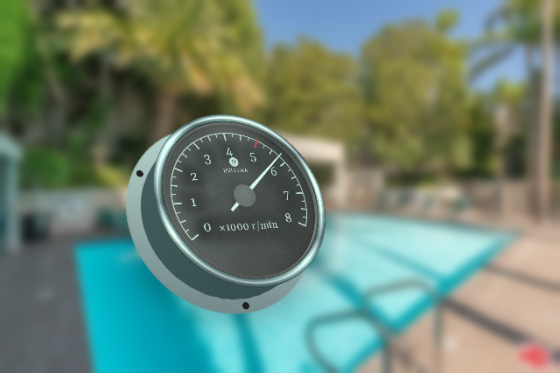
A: 5750 rpm
